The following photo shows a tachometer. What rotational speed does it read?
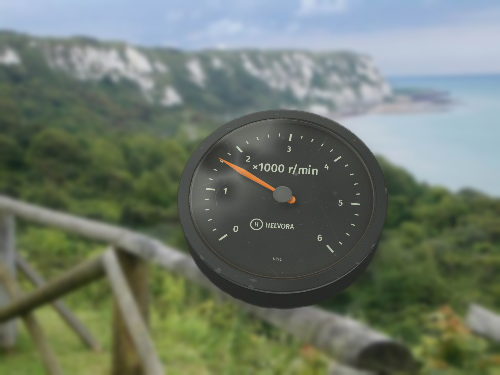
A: 1600 rpm
